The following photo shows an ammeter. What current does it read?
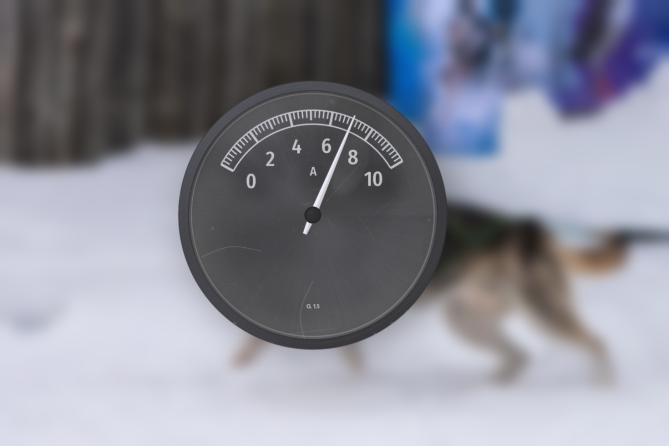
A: 7 A
